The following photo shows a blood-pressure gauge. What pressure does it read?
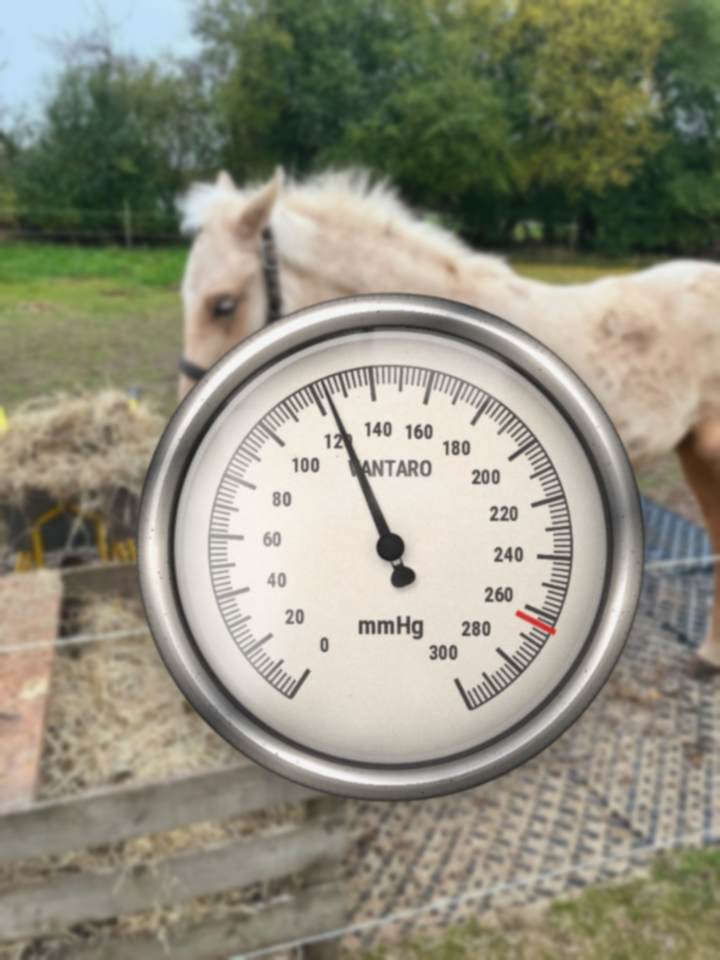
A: 124 mmHg
